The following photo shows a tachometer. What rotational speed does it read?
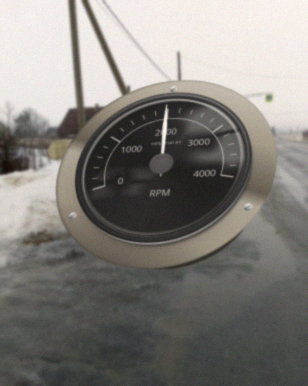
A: 2000 rpm
